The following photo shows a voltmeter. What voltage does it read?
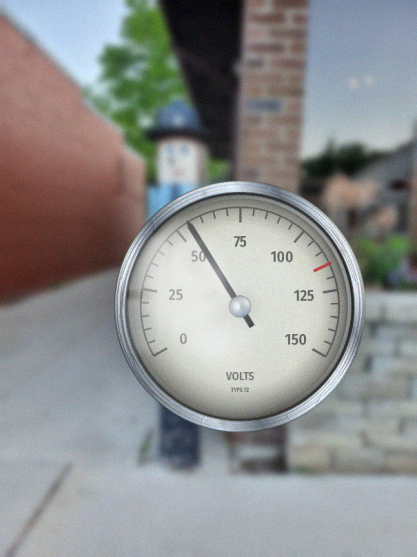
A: 55 V
